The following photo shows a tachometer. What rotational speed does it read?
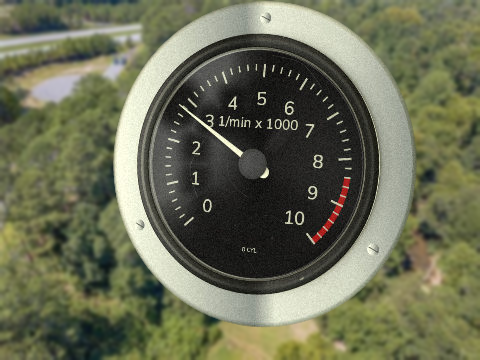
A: 2800 rpm
